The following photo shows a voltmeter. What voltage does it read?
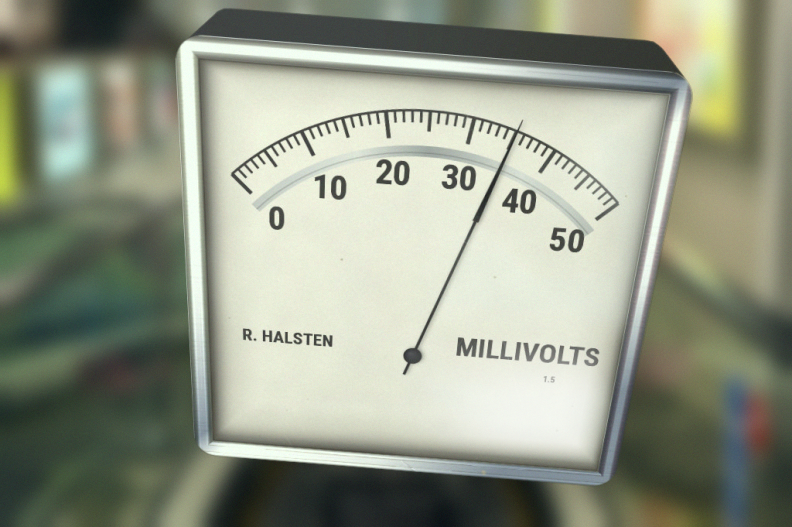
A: 35 mV
